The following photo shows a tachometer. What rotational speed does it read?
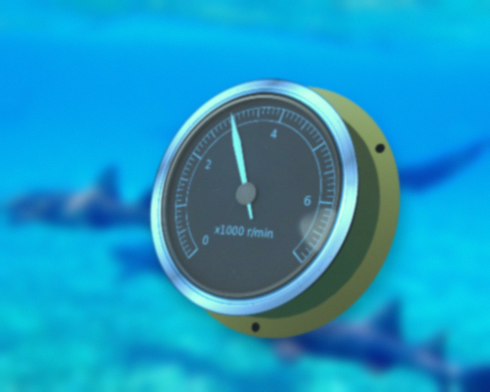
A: 3000 rpm
